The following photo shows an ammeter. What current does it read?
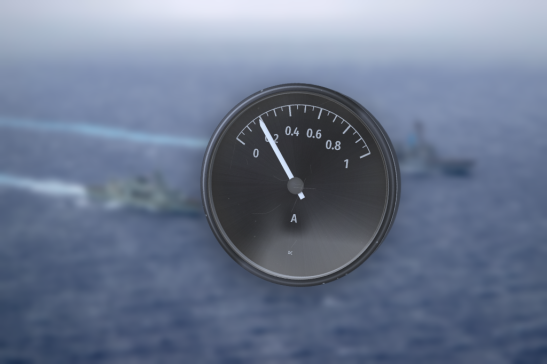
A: 0.2 A
